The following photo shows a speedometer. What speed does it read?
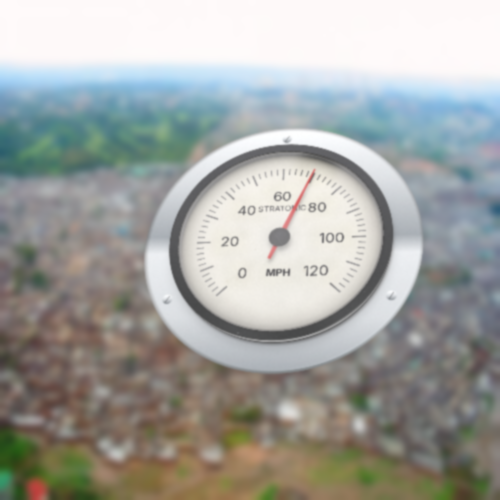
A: 70 mph
